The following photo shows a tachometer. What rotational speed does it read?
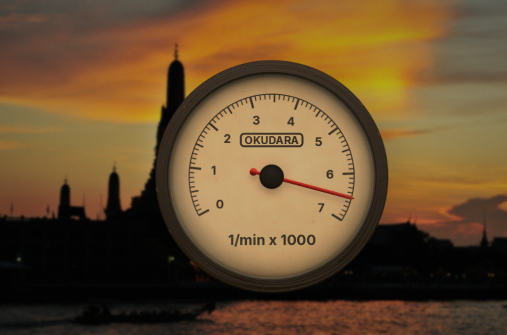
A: 6500 rpm
